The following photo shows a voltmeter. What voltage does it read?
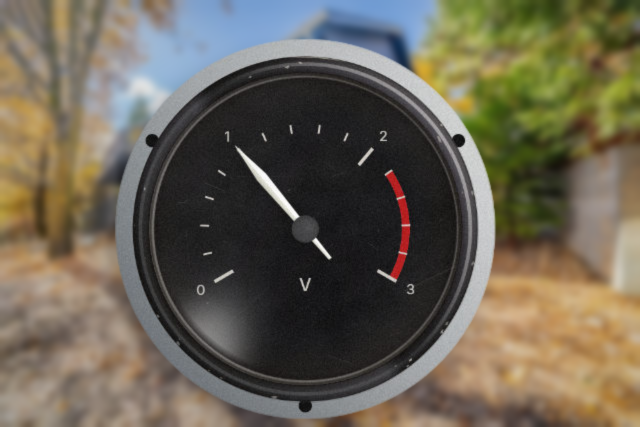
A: 1 V
